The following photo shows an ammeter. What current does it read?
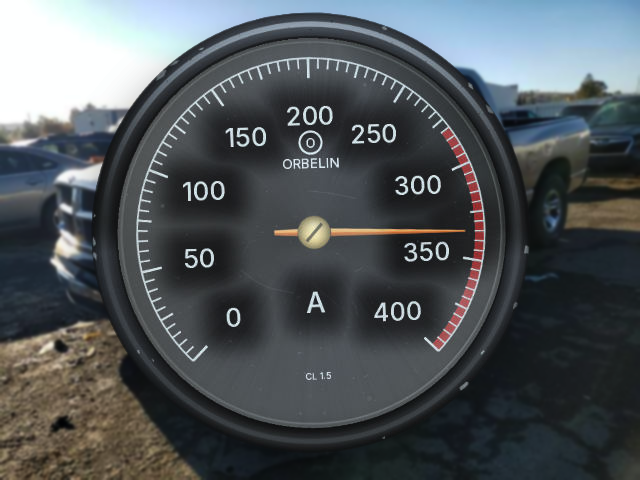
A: 335 A
